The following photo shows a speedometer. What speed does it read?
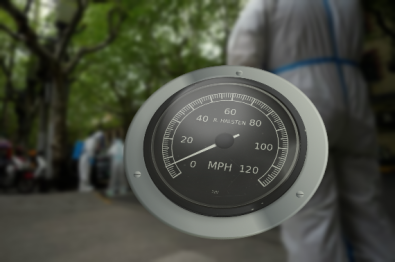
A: 5 mph
